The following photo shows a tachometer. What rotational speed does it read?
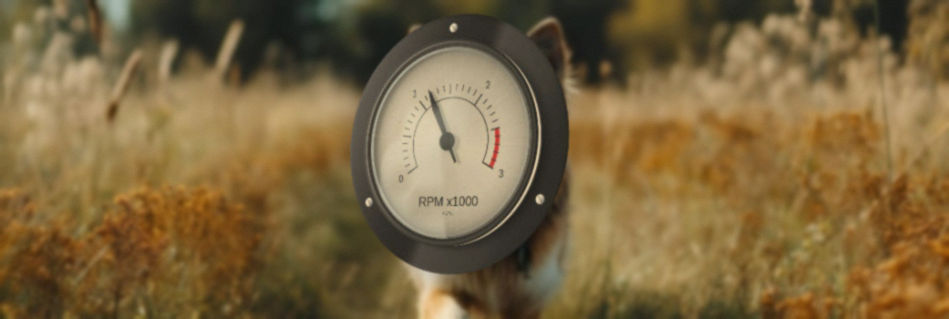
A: 1200 rpm
